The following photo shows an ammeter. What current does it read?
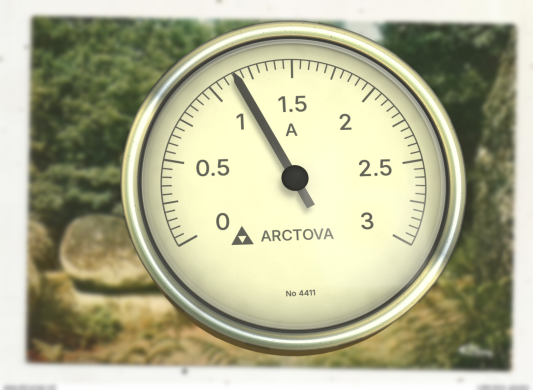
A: 1.15 A
